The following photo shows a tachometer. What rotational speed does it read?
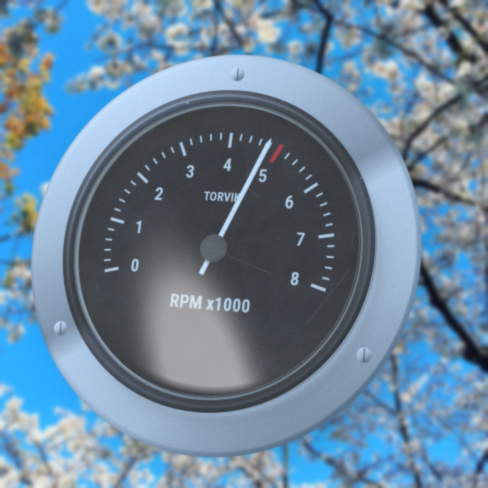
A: 4800 rpm
